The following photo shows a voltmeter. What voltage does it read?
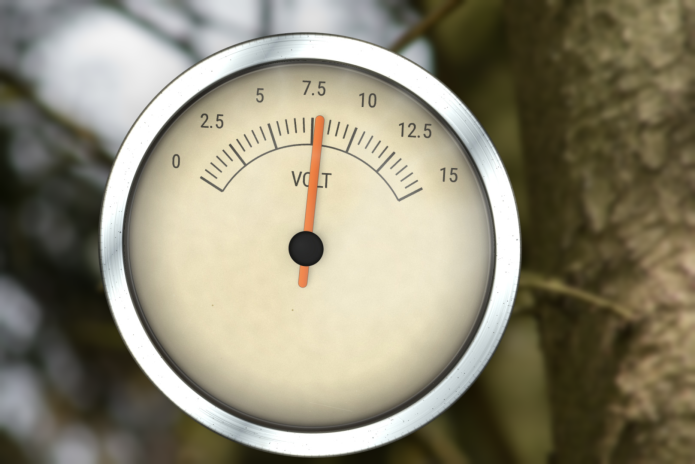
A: 8 V
